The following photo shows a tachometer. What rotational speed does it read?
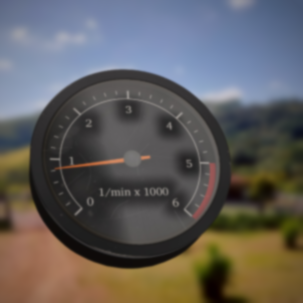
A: 800 rpm
